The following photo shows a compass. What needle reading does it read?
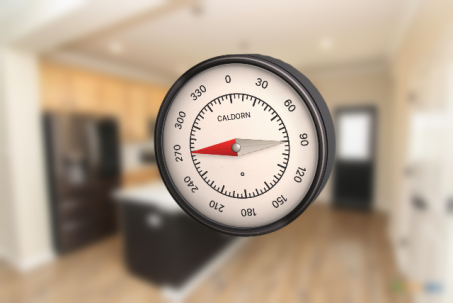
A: 270 °
